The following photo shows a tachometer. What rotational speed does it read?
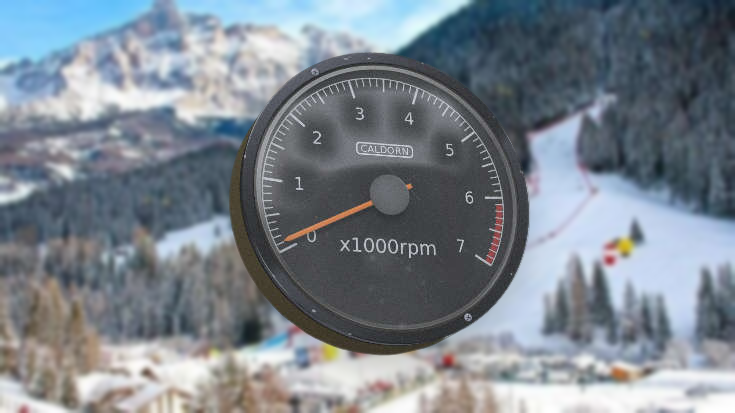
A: 100 rpm
